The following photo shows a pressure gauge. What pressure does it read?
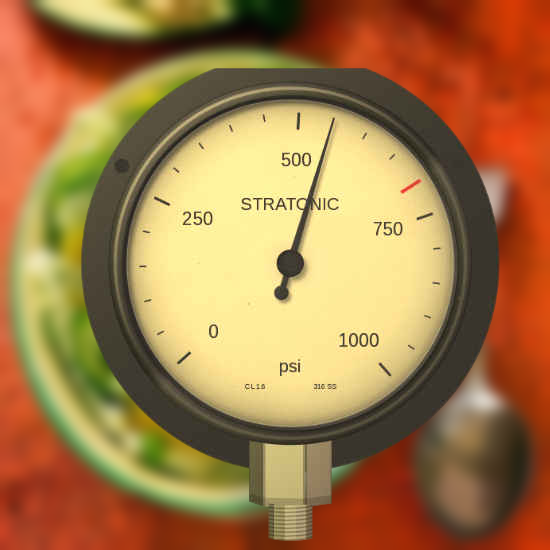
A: 550 psi
